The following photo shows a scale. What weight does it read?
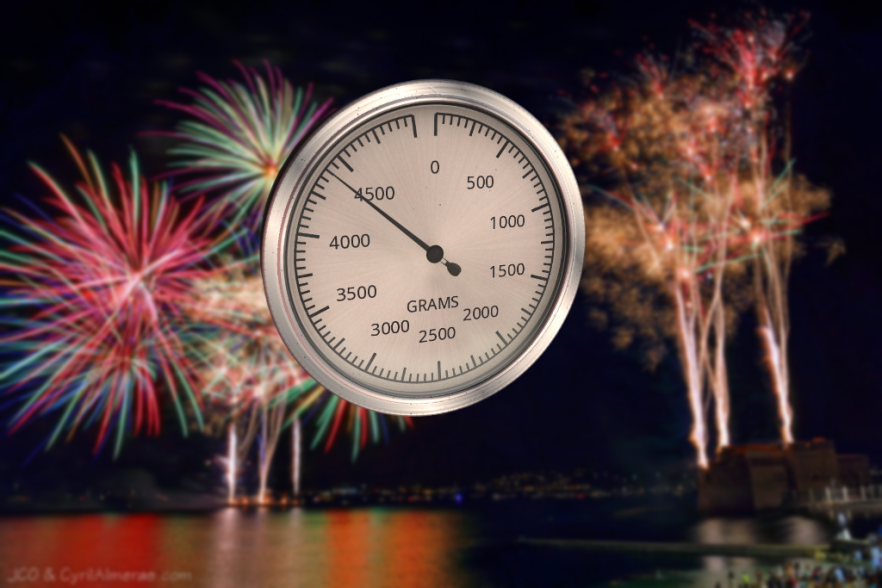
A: 4400 g
